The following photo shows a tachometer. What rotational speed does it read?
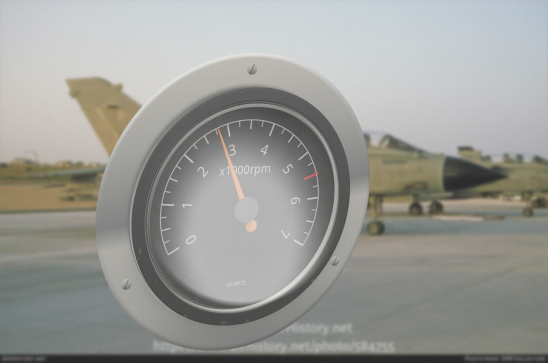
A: 2750 rpm
